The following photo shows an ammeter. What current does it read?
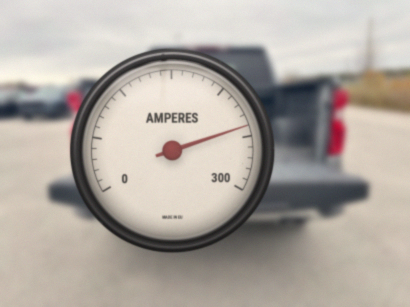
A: 240 A
